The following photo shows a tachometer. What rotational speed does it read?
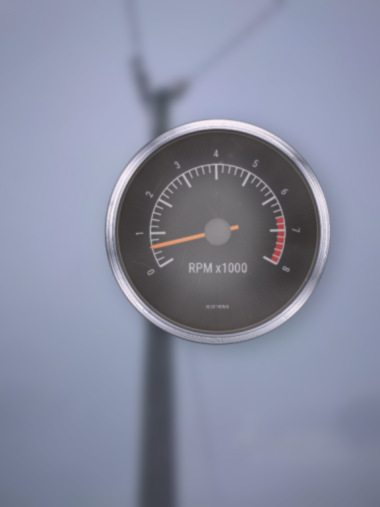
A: 600 rpm
